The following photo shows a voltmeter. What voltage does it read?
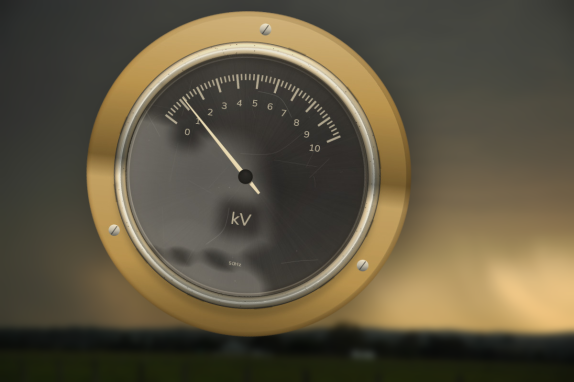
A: 1.2 kV
